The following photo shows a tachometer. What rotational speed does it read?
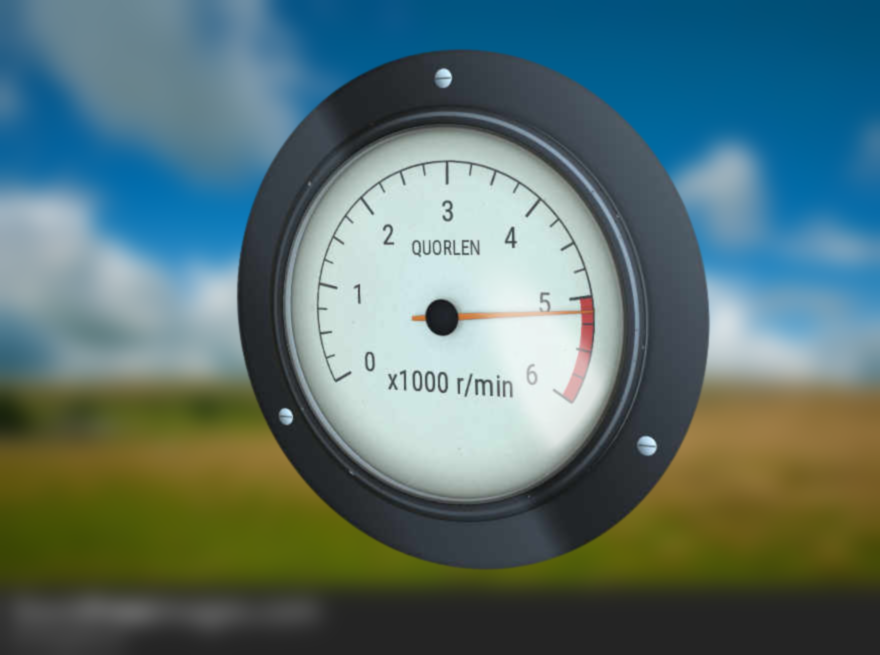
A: 5125 rpm
